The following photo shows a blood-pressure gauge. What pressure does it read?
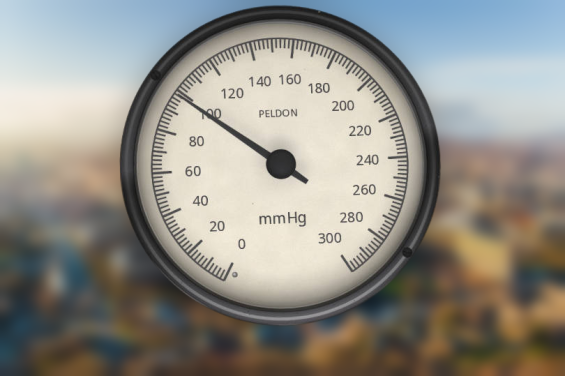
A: 98 mmHg
